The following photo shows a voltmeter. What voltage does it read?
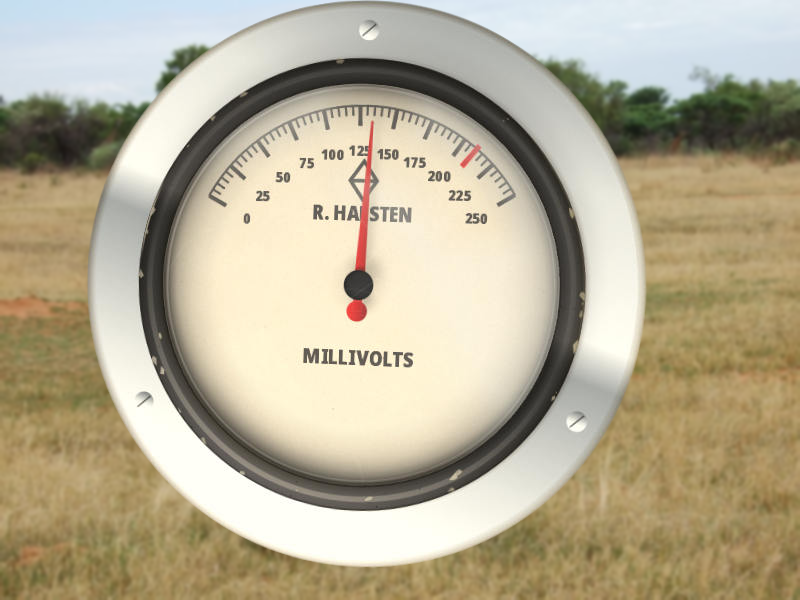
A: 135 mV
